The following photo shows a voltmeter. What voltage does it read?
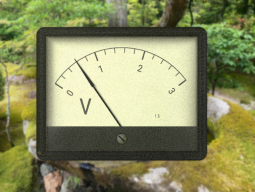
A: 0.6 V
